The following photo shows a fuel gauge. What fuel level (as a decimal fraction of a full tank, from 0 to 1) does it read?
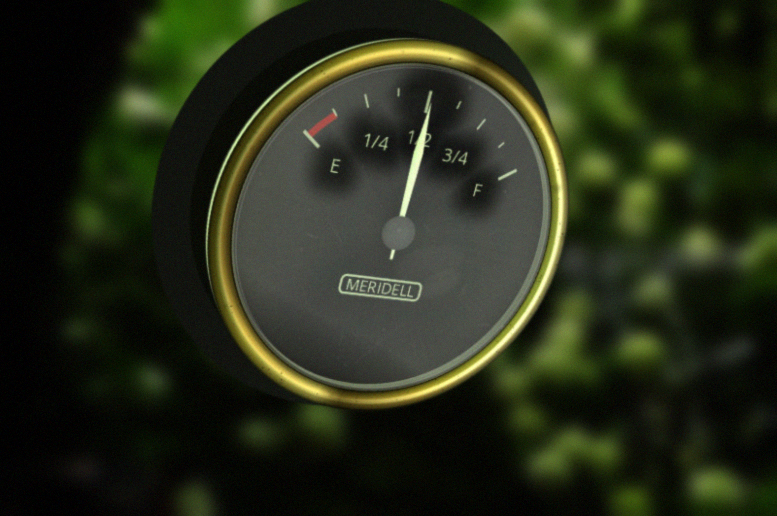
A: 0.5
